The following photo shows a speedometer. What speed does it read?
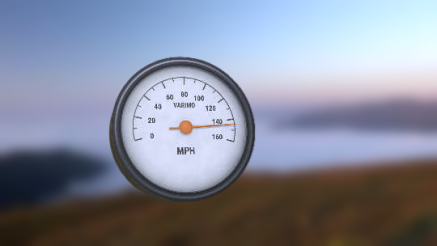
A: 145 mph
